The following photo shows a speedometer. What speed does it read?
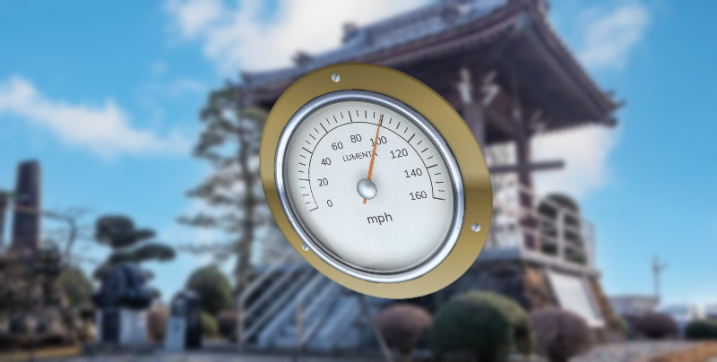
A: 100 mph
